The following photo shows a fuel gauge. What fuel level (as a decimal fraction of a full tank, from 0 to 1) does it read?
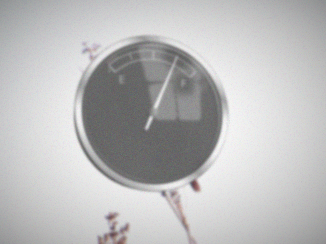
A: 0.75
